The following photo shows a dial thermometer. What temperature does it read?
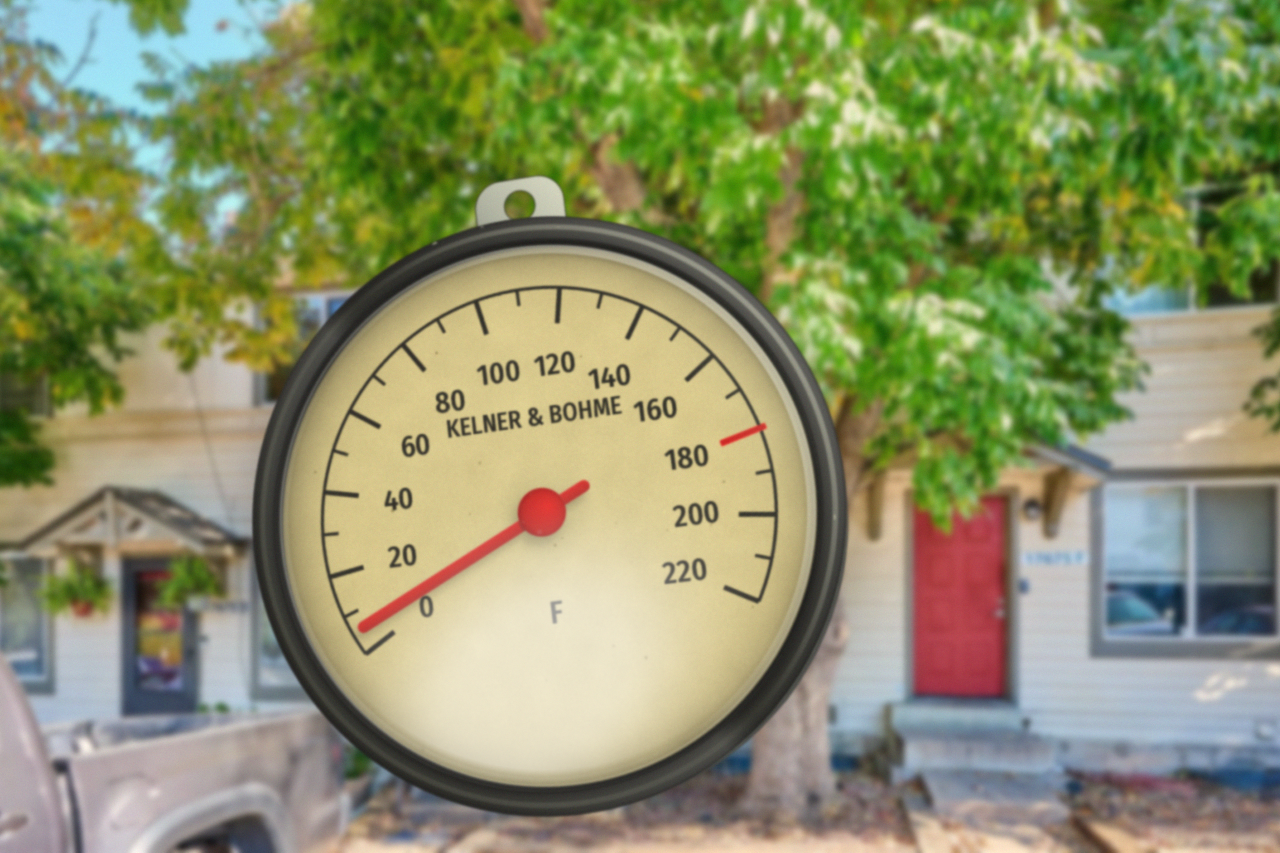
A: 5 °F
